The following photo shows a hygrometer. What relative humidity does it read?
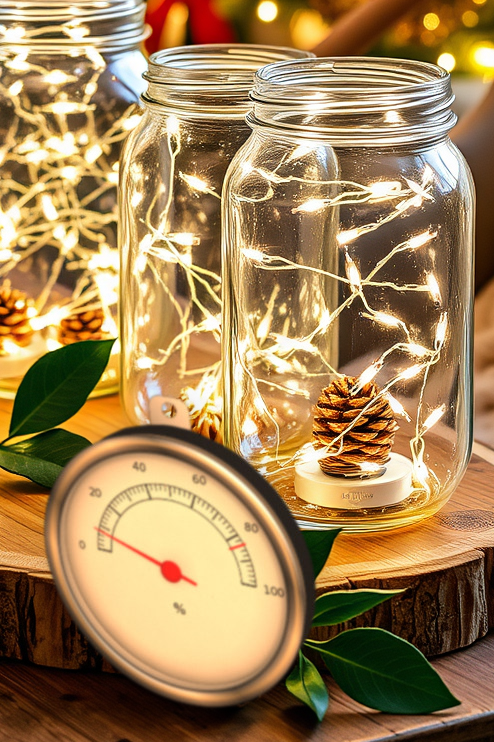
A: 10 %
